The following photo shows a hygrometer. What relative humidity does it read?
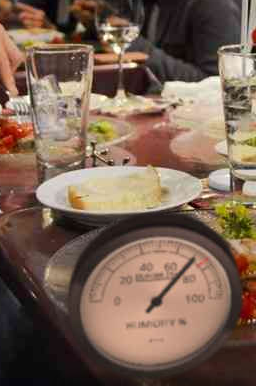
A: 70 %
